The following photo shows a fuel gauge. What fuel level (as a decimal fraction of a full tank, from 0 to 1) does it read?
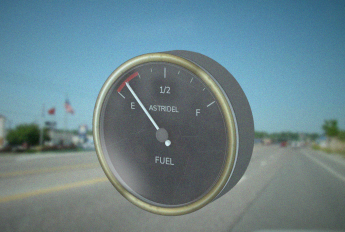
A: 0.125
